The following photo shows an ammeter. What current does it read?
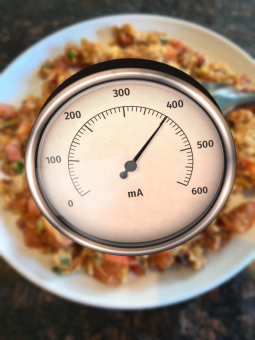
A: 400 mA
